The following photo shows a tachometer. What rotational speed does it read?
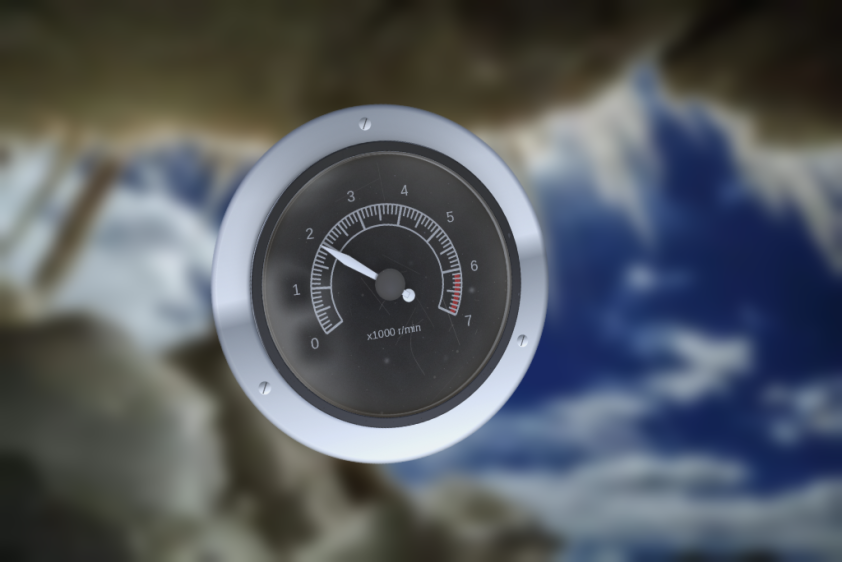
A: 1900 rpm
